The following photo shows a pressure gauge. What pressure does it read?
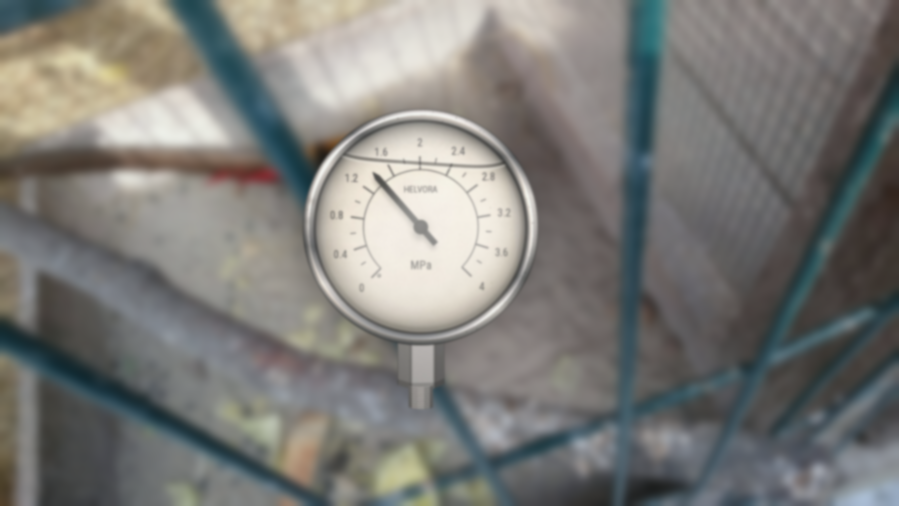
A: 1.4 MPa
